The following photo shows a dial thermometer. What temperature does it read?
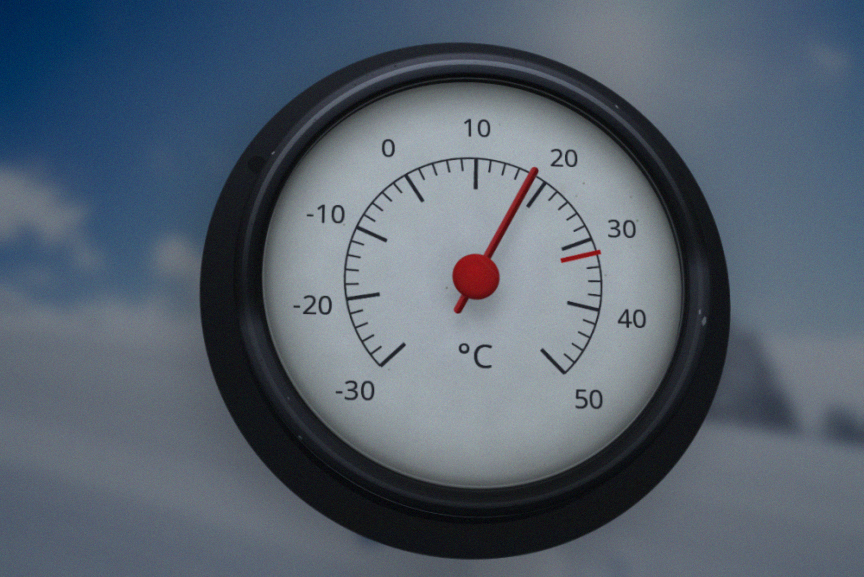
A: 18 °C
